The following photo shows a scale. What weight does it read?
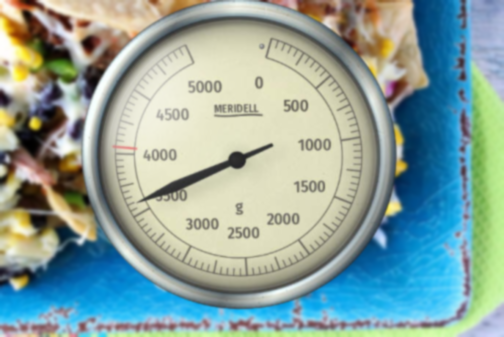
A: 3600 g
